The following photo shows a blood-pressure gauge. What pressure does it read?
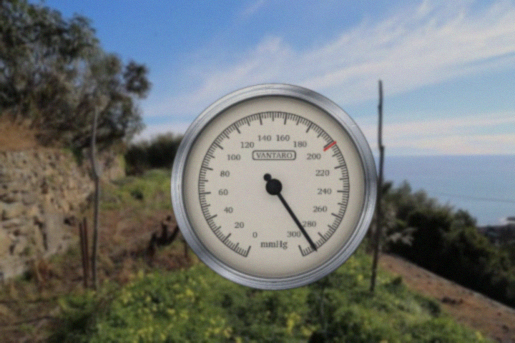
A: 290 mmHg
